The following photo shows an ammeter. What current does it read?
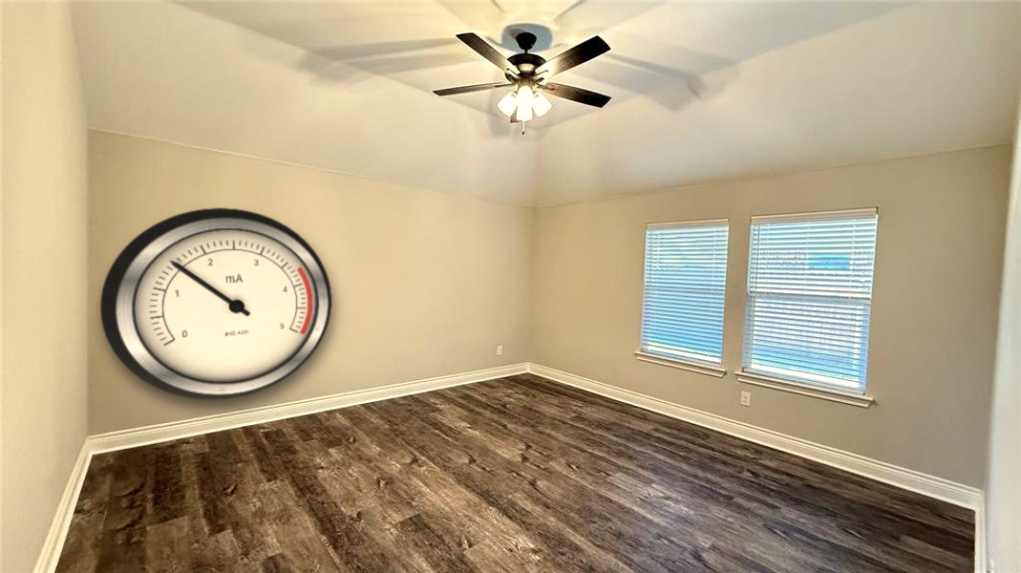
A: 1.5 mA
